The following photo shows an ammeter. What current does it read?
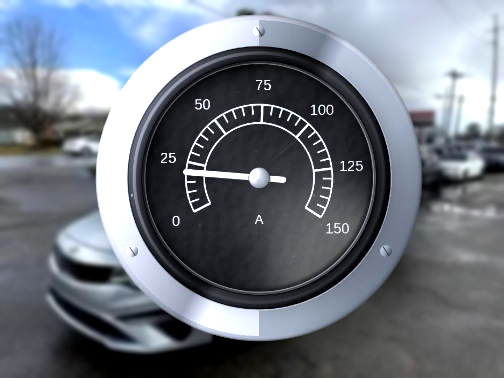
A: 20 A
